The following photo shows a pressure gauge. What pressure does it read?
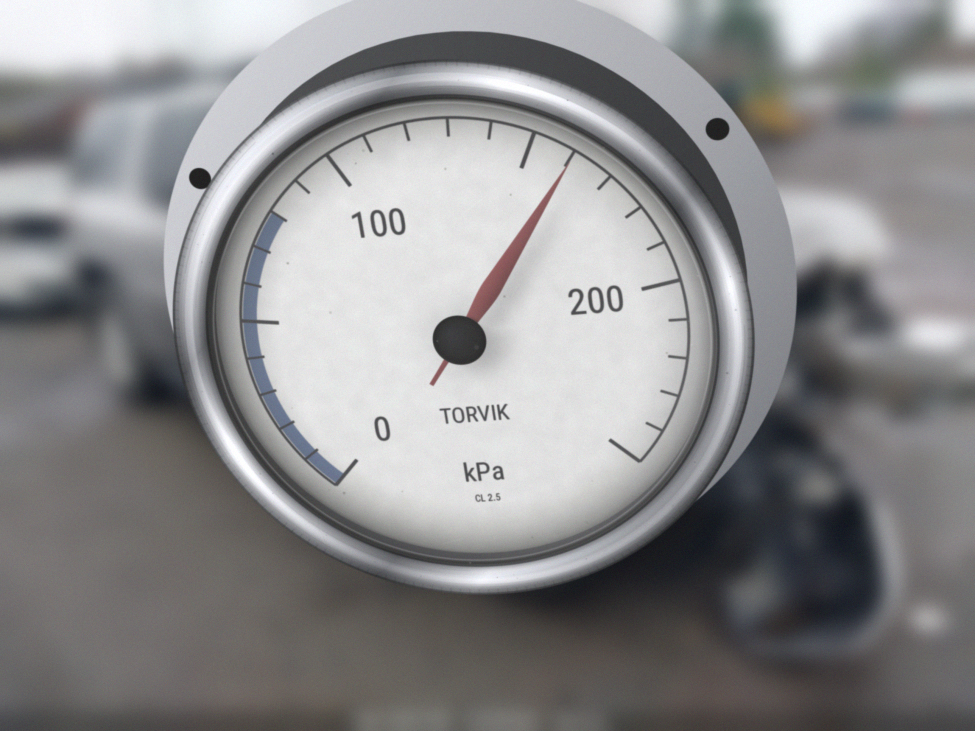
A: 160 kPa
